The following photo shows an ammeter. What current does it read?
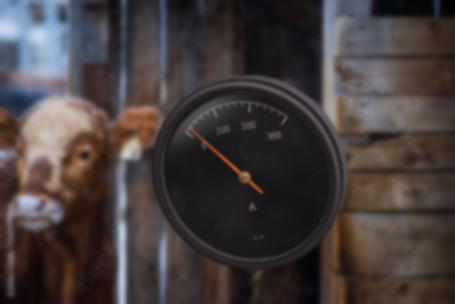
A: 20 A
